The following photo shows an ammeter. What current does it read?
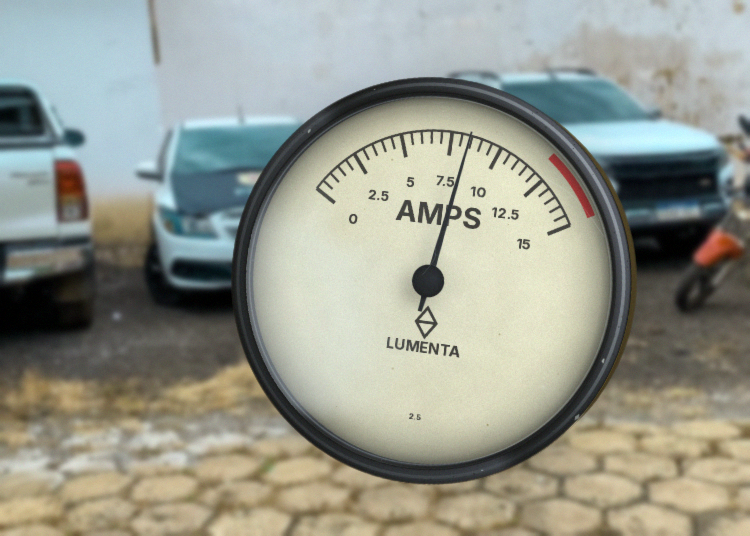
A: 8.5 A
